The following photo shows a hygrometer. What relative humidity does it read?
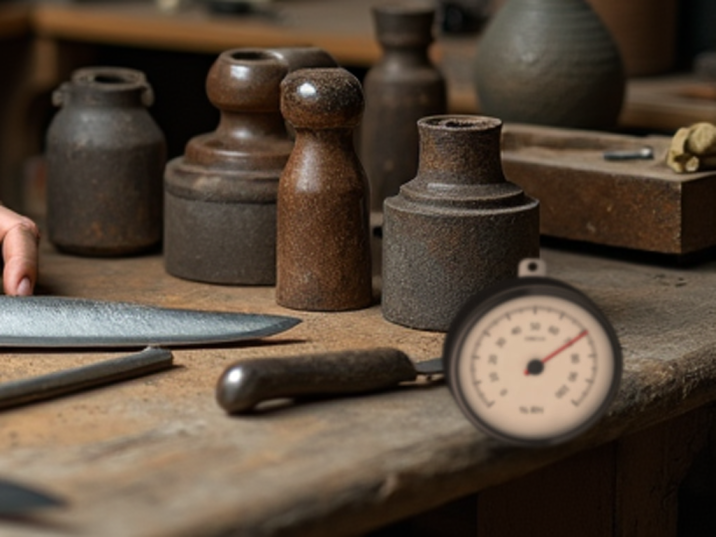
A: 70 %
